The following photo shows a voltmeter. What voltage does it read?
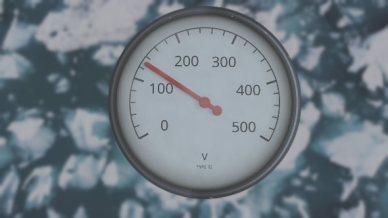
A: 130 V
